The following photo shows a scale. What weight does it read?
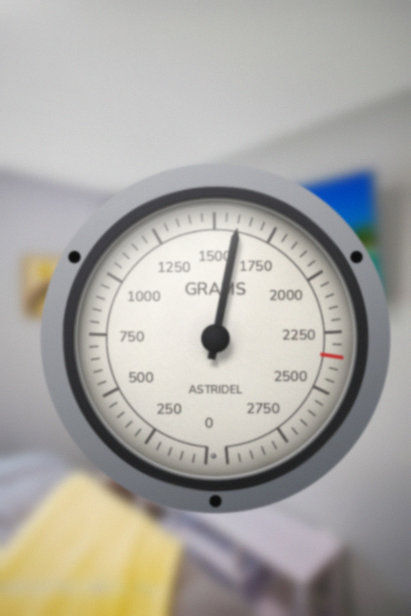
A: 1600 g
